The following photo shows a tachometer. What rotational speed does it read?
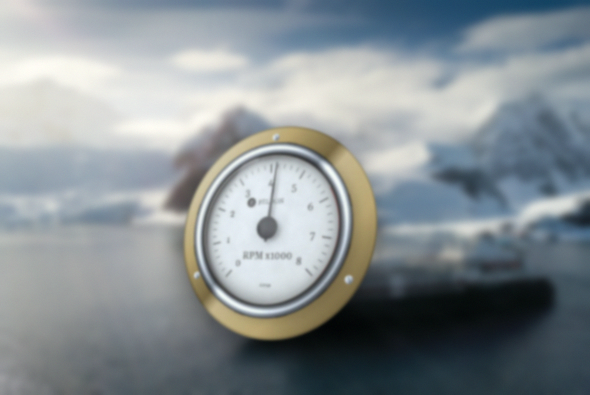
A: 4200 rpm
